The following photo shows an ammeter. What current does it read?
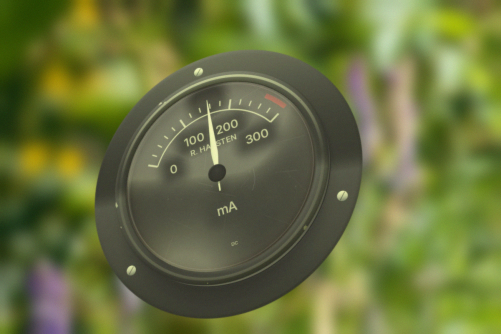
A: 160 mA
